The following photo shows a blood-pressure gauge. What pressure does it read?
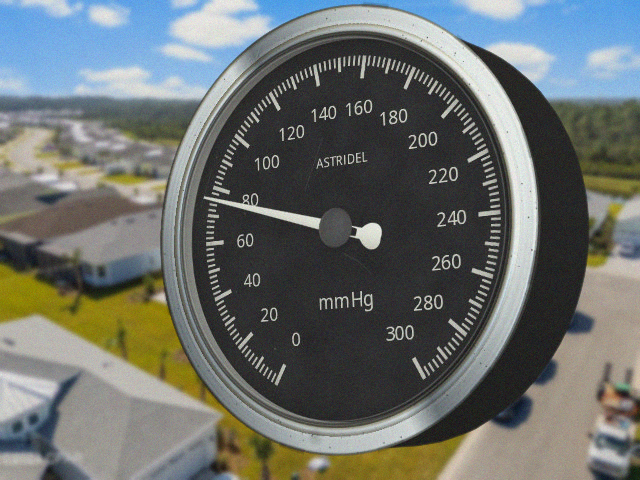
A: 76 mmHg
